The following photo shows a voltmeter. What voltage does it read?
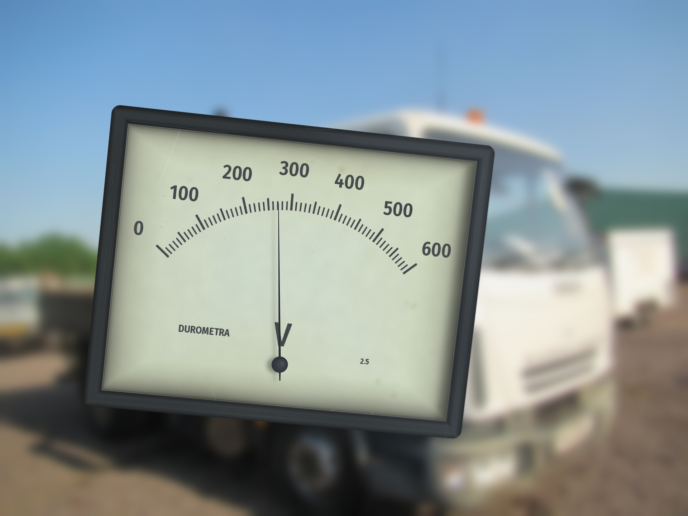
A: 270 V
